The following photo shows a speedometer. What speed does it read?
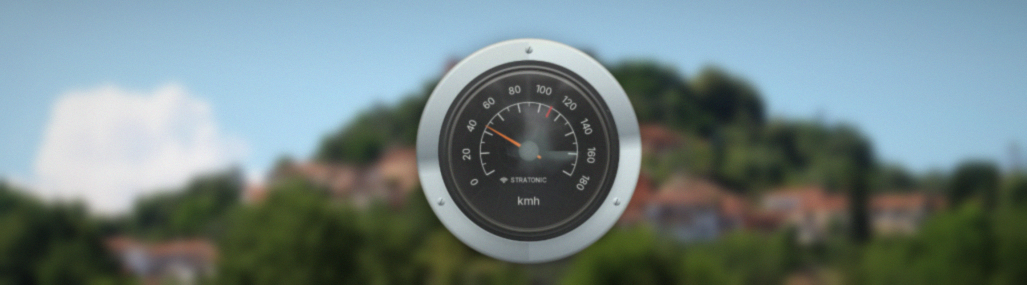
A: 45 km/h
